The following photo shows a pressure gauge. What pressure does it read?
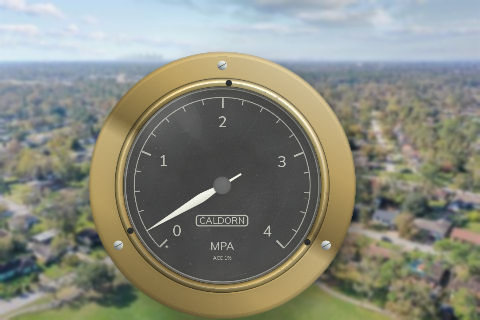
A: 0.2 MPa
